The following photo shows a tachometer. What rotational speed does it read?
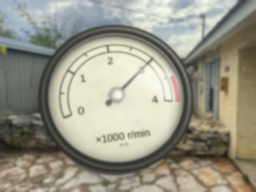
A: 3000 rpm
